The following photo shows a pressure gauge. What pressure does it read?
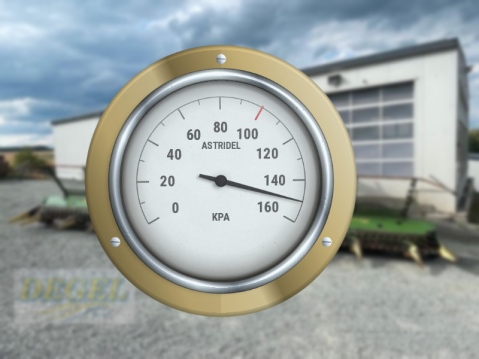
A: 150 kPa
